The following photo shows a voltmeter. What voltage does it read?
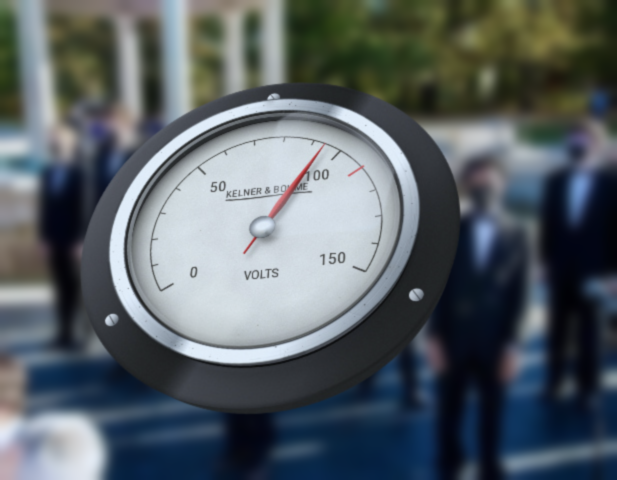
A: 95 V
